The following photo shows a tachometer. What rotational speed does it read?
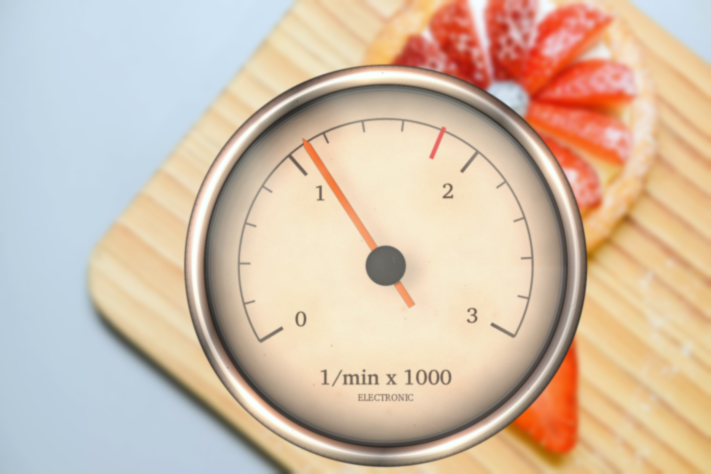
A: 1100 rpm
